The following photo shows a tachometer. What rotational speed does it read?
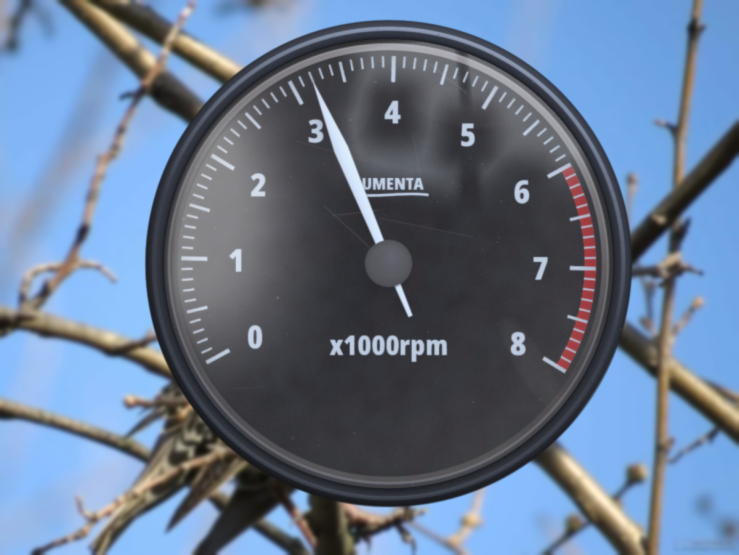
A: 3200 rpm
